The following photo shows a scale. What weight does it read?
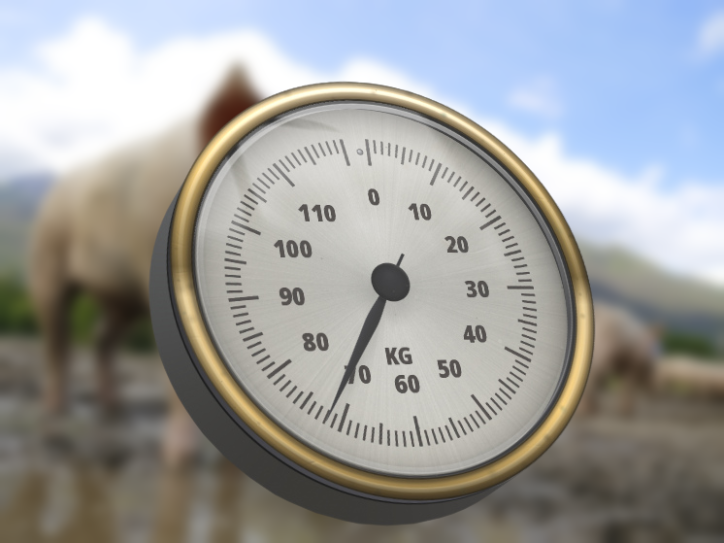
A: 72 kg
